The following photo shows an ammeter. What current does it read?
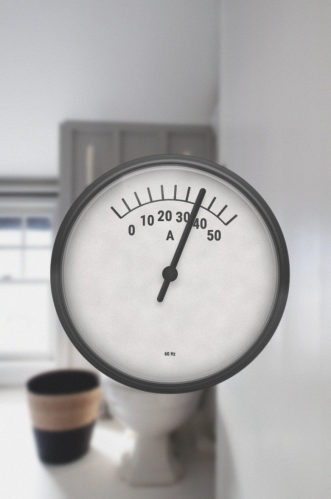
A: 35 A
